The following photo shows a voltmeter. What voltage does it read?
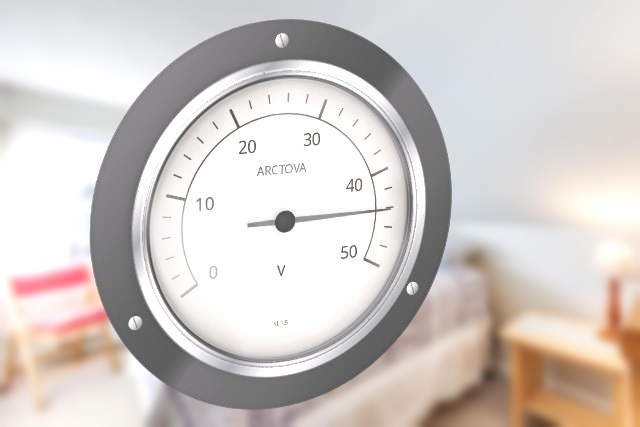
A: 44 V
